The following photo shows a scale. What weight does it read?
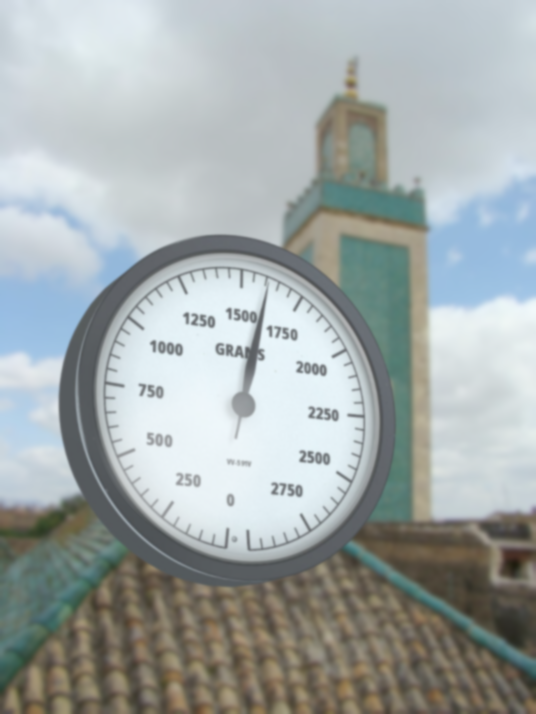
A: 1600 g
